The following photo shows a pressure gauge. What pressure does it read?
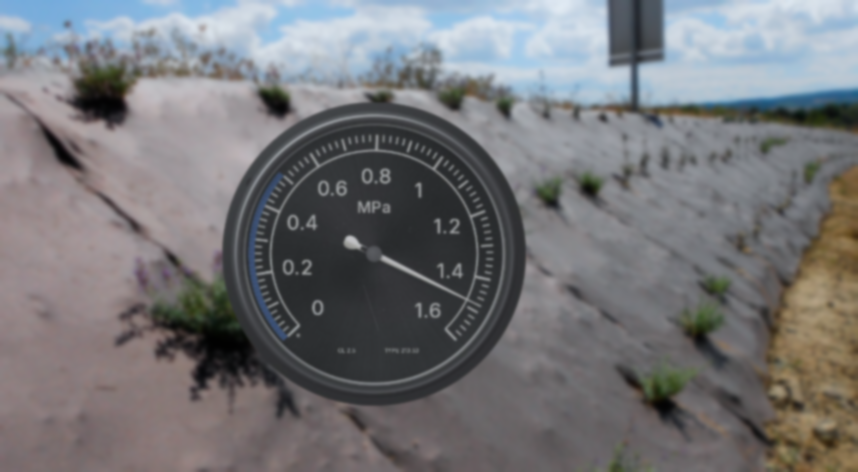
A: 1.48 MPa
